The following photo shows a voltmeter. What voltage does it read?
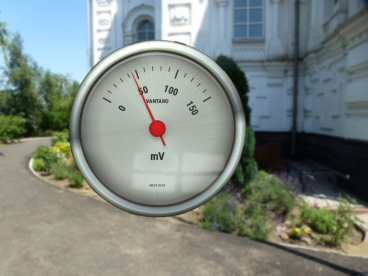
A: 45 mV
